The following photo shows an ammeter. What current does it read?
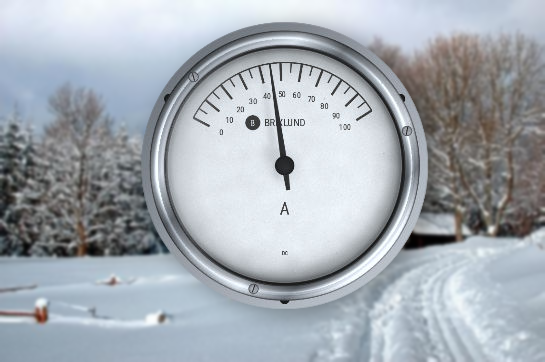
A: 45 A
